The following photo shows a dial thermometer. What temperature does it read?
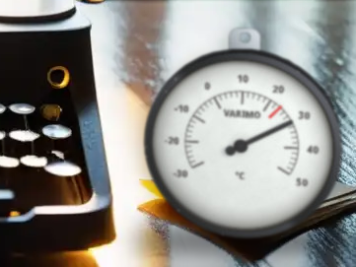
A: 30 °C
